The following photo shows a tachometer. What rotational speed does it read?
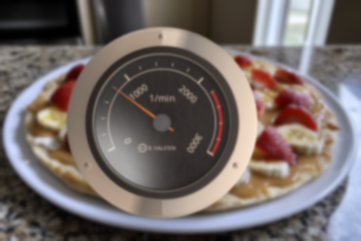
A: 800 rpm
